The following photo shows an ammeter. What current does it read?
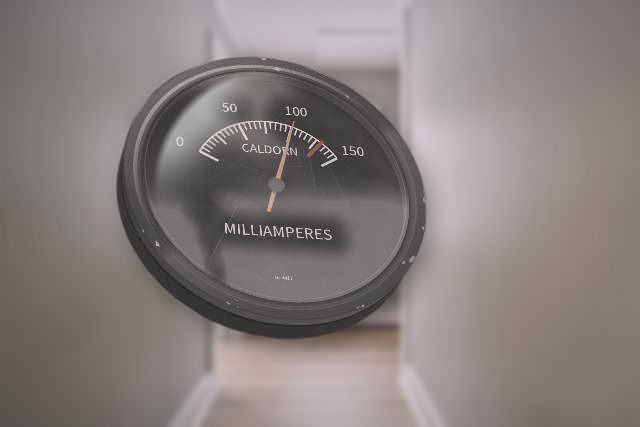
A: 100 mA
